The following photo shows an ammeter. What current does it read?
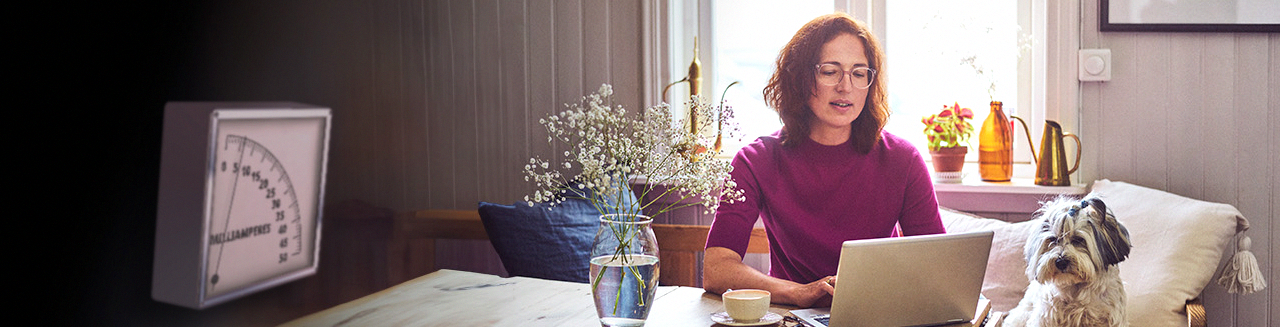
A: 5 mA
